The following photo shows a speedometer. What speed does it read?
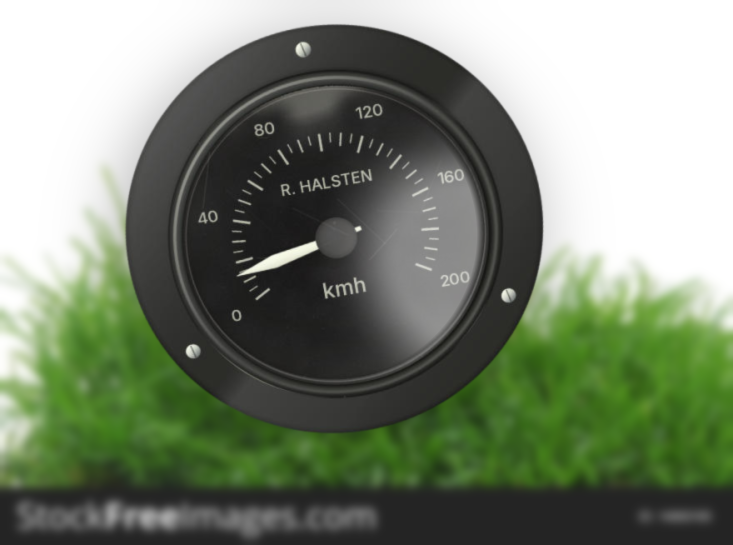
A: 15 km/h
